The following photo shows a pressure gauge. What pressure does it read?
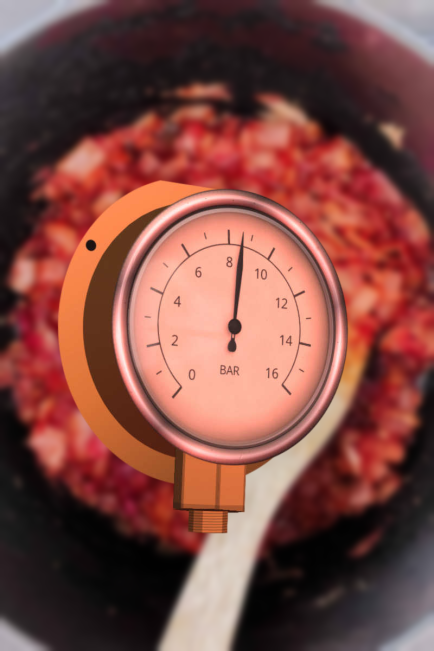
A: 8.5 bar
